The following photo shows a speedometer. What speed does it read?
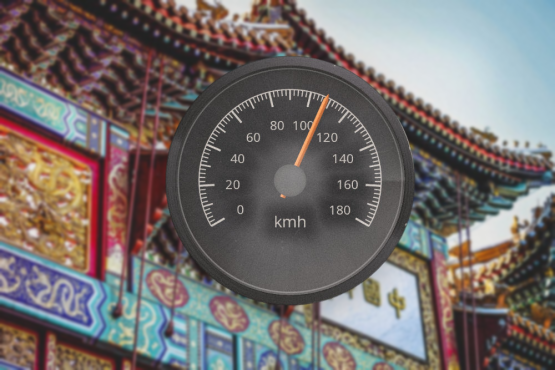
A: 108 km/h
